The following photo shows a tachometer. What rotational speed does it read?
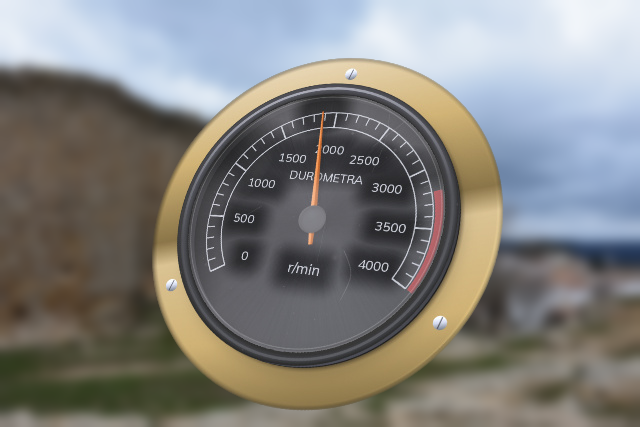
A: 1900 rpm
